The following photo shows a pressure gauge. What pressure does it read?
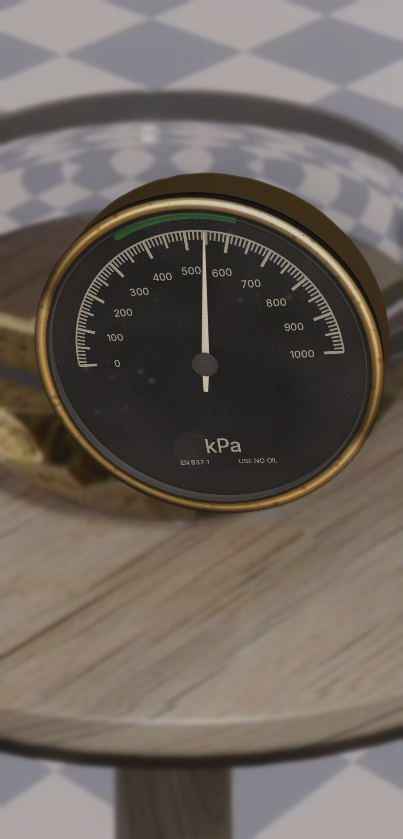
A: 550 kPa
